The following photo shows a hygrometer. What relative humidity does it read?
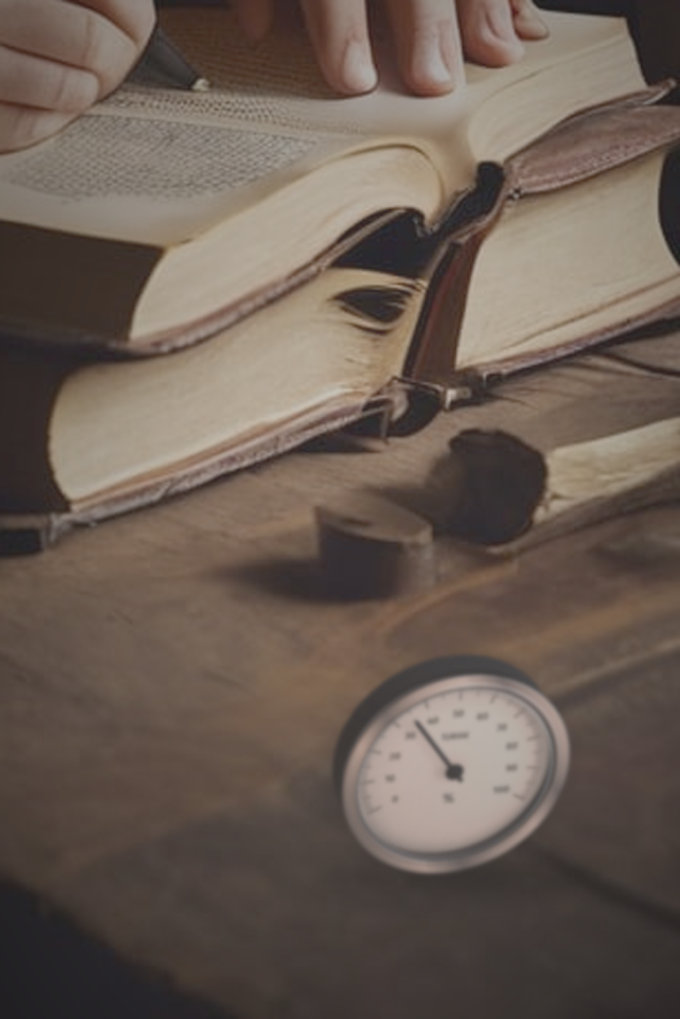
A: 35 %
